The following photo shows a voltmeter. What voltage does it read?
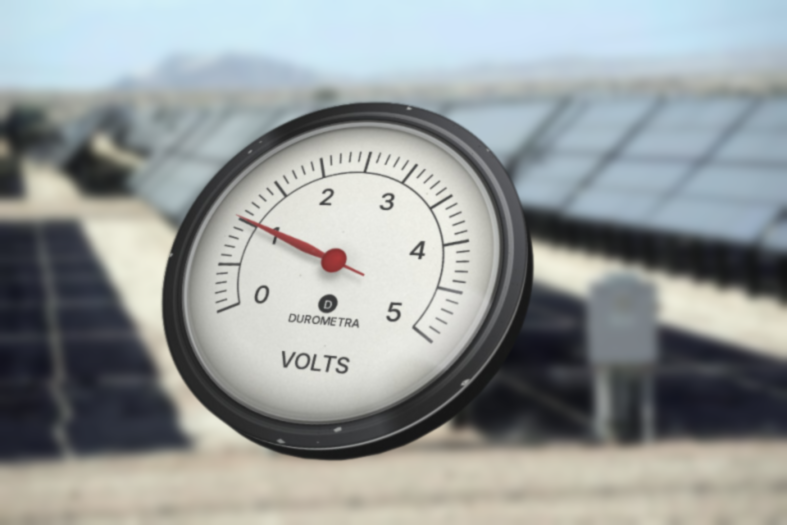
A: 1 V
